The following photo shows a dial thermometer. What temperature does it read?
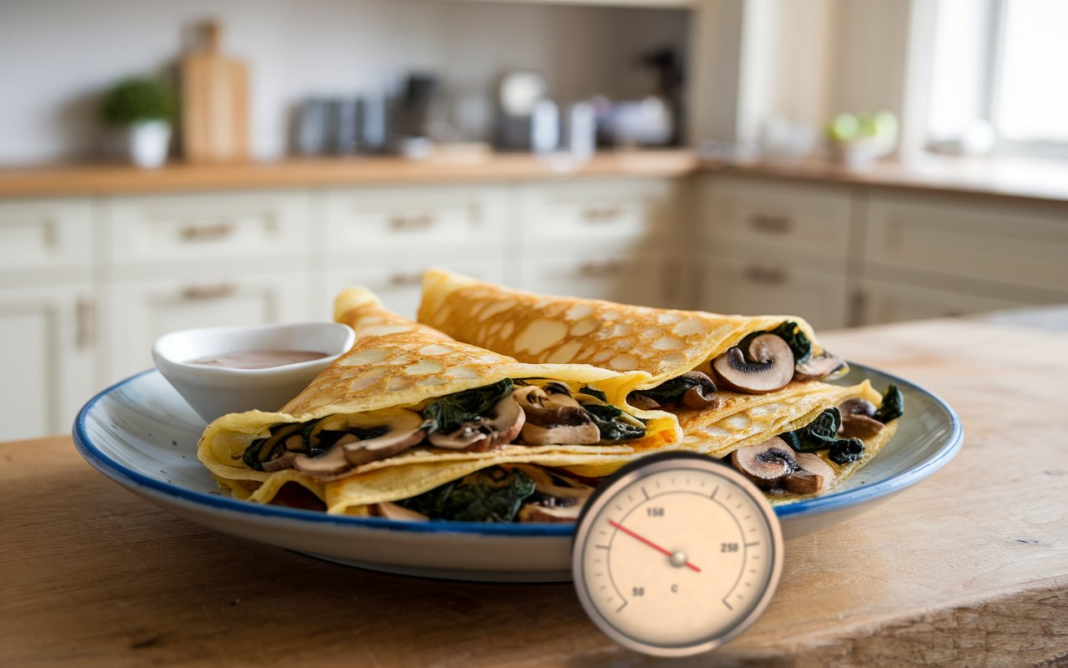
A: 120 °C
